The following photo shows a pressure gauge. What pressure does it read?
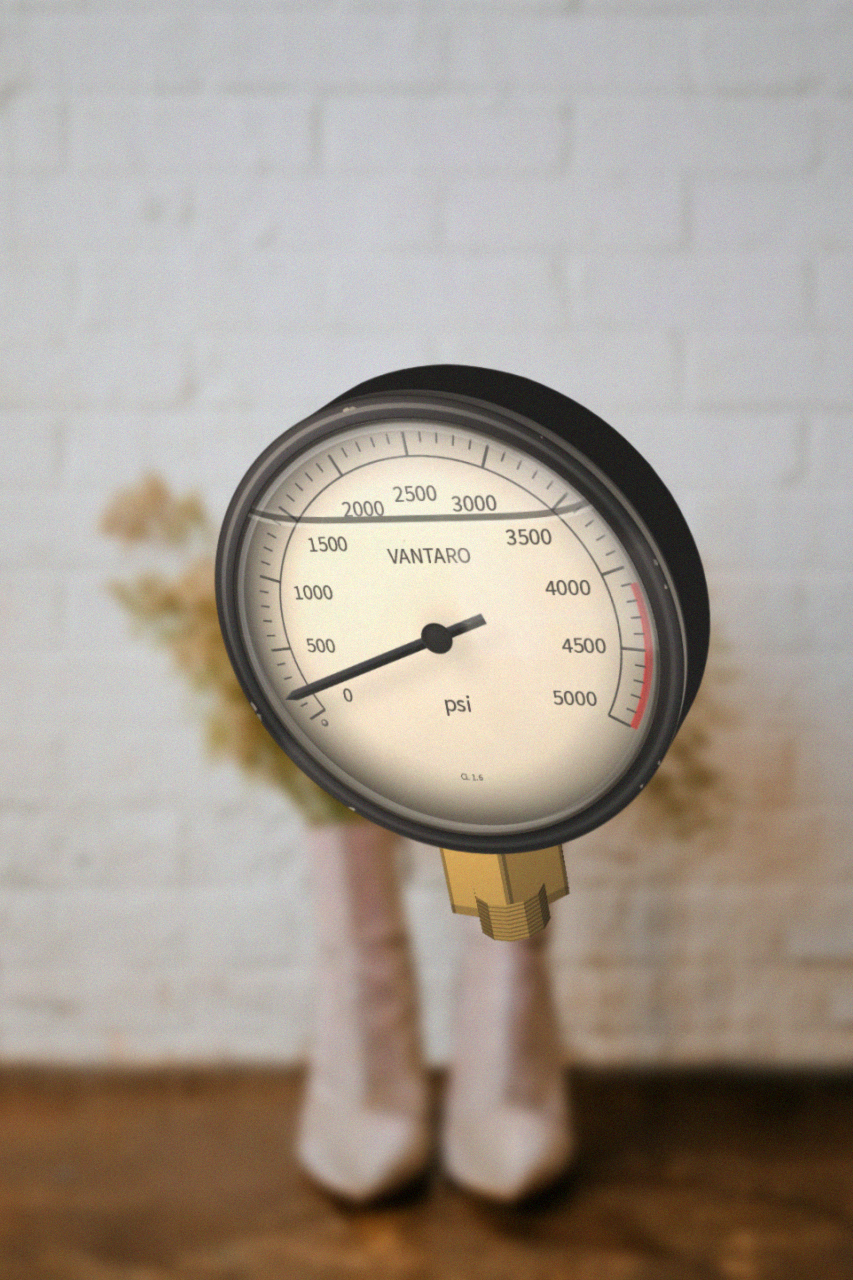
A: 200 psi
